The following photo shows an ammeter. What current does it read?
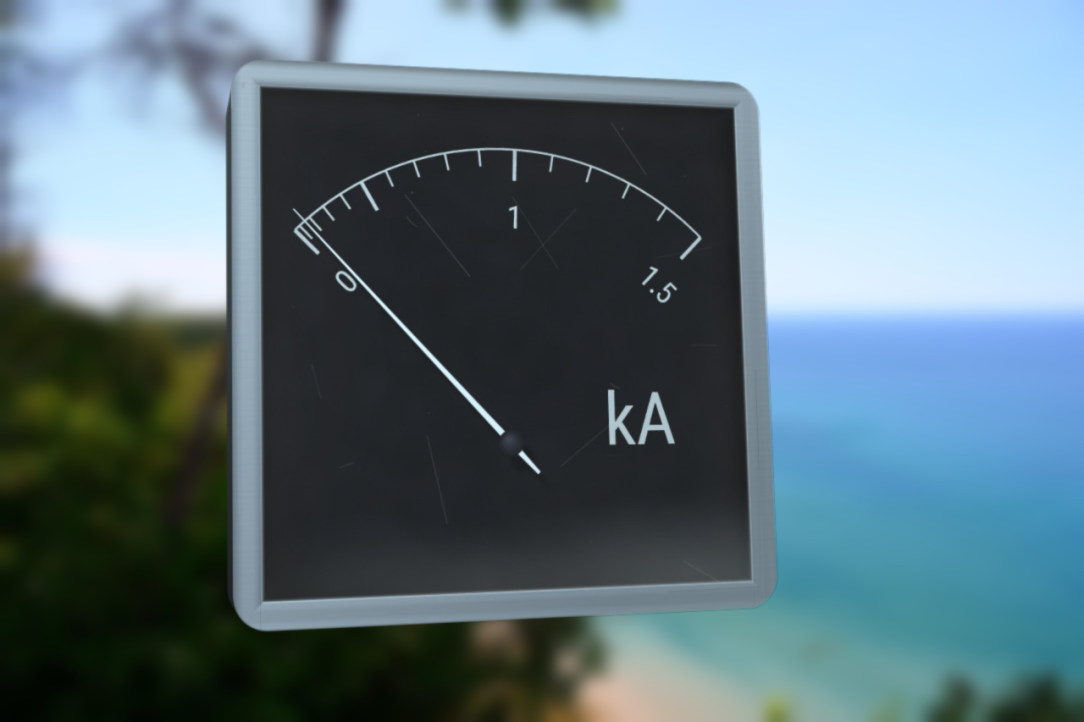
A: 0.15 kA
